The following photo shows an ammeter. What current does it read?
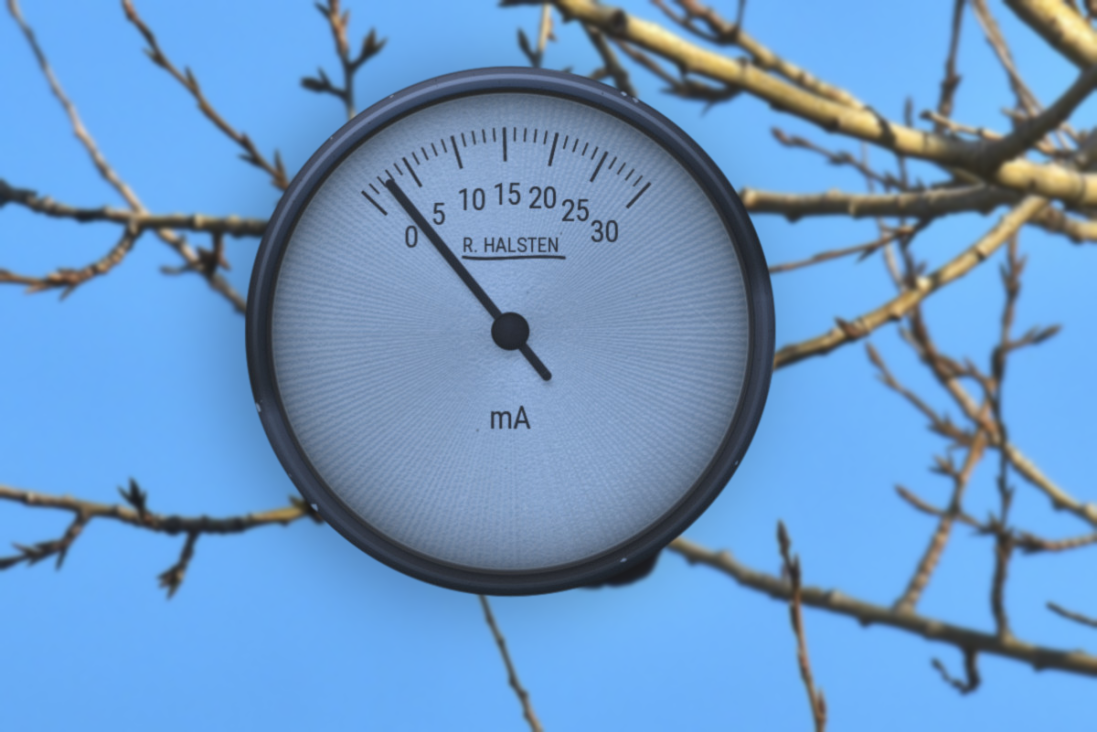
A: 2.5 mA
